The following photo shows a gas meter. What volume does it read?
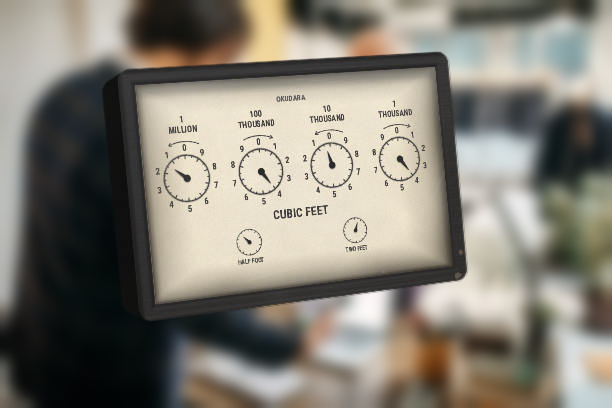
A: 140400 ft³
